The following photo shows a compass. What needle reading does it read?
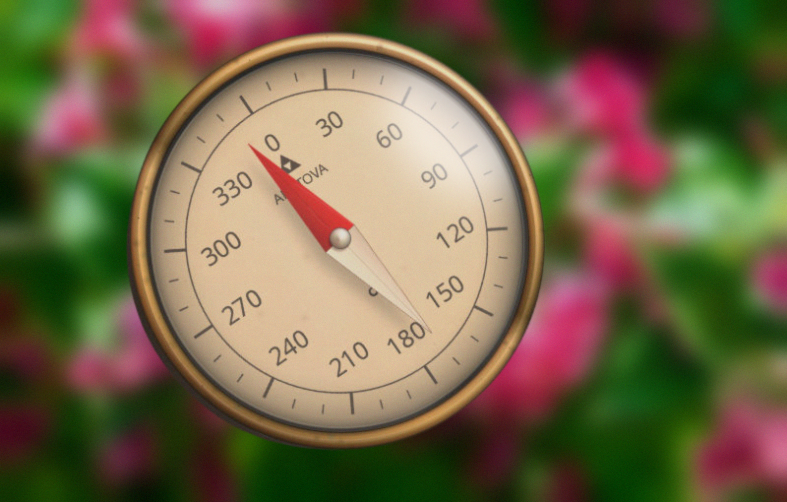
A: 350 °
